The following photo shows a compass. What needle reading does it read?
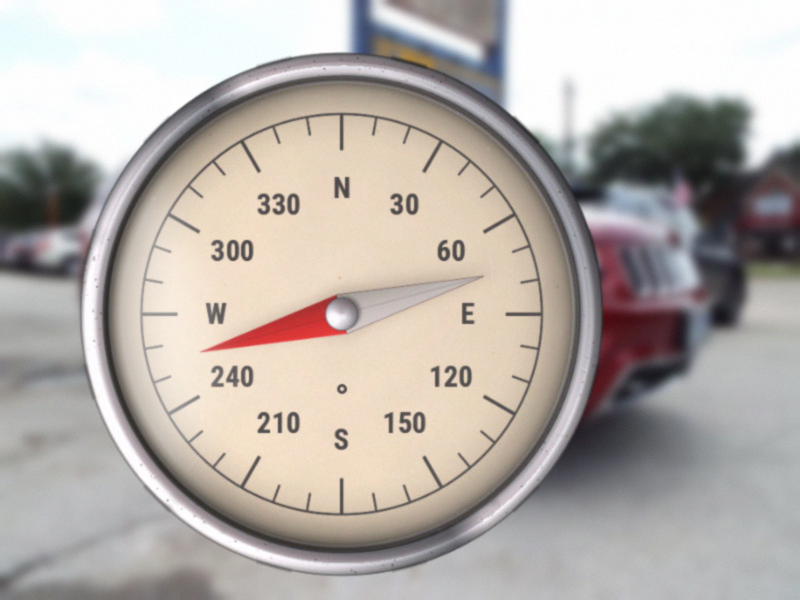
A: 255 °
